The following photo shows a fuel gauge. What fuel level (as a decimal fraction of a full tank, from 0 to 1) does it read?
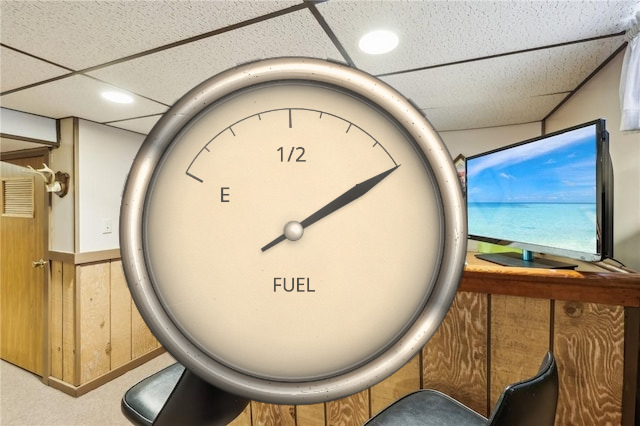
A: 1
